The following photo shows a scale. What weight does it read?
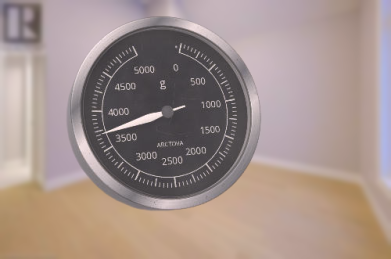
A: 3700 g
